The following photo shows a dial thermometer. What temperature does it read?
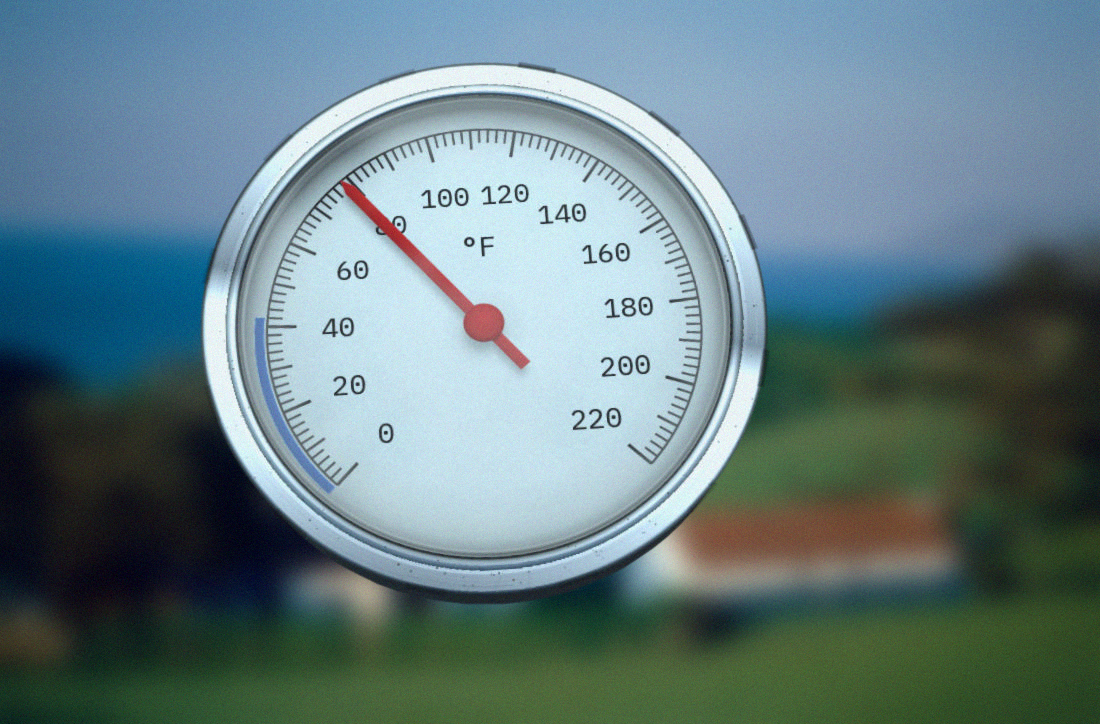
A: 78 °F
